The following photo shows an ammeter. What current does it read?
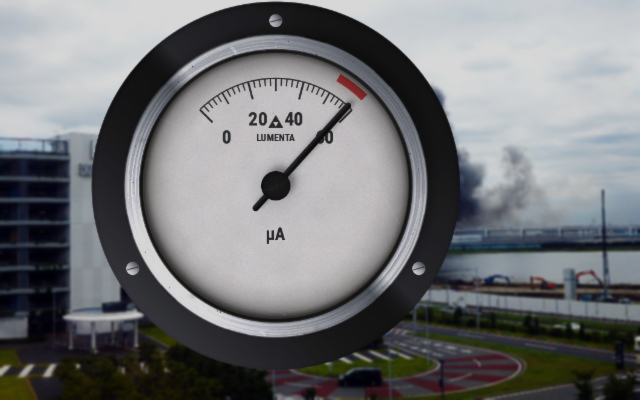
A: 58 µA
